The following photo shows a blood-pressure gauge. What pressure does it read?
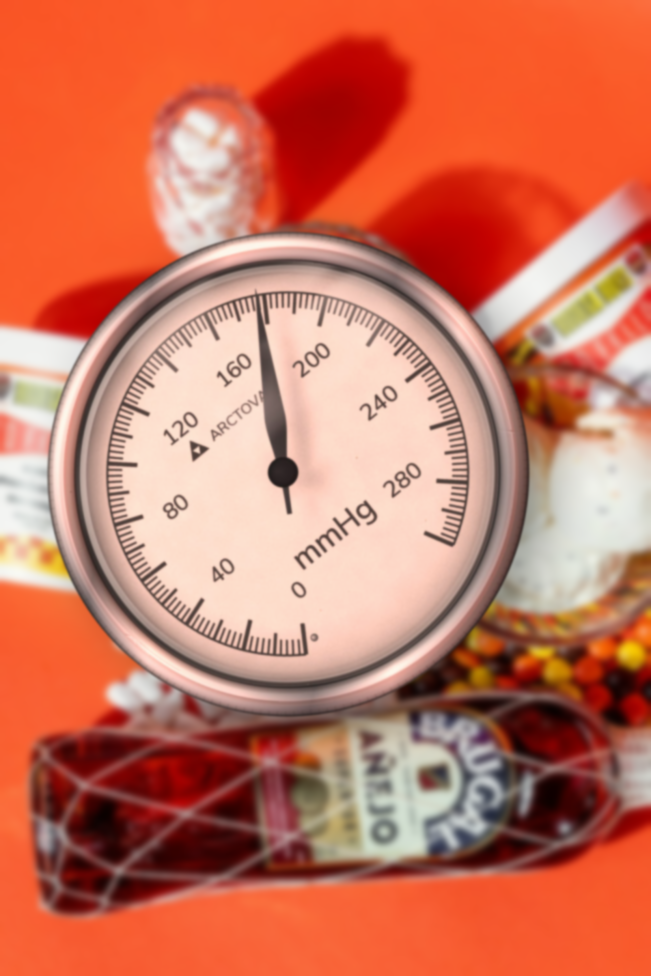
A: 178 mmHg
